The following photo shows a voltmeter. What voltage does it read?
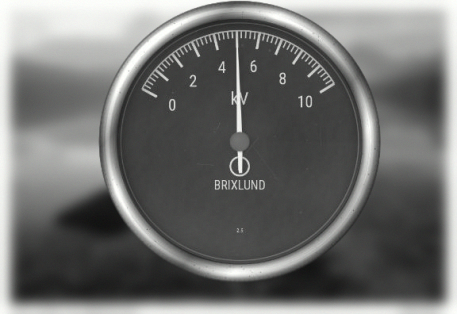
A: 5 kV
